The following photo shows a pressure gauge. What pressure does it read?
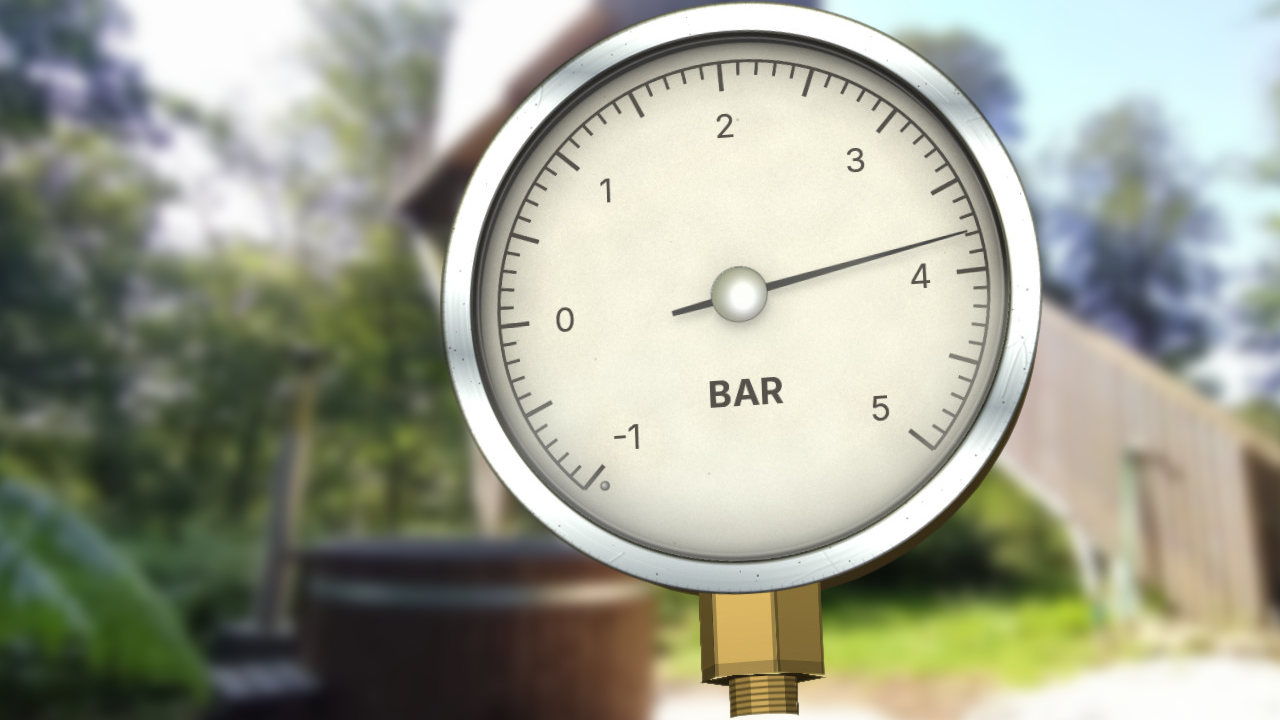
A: 3.8 bar
